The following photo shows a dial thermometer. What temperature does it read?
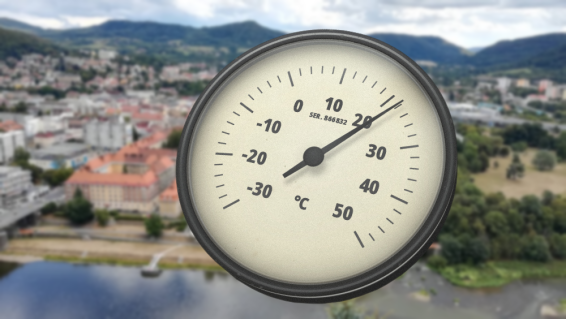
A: 22 °C
